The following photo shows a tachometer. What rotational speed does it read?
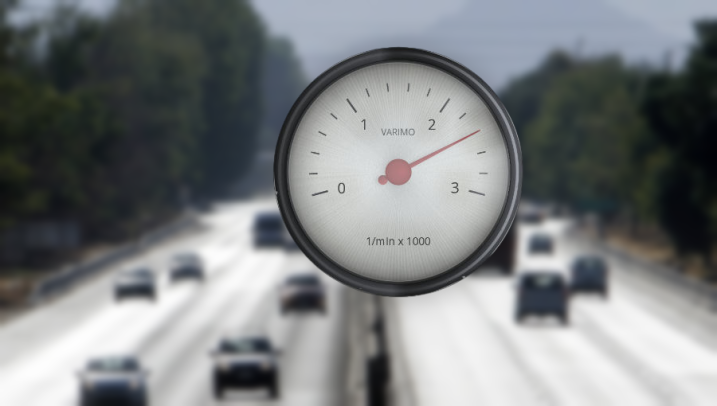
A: 2400 rpm
